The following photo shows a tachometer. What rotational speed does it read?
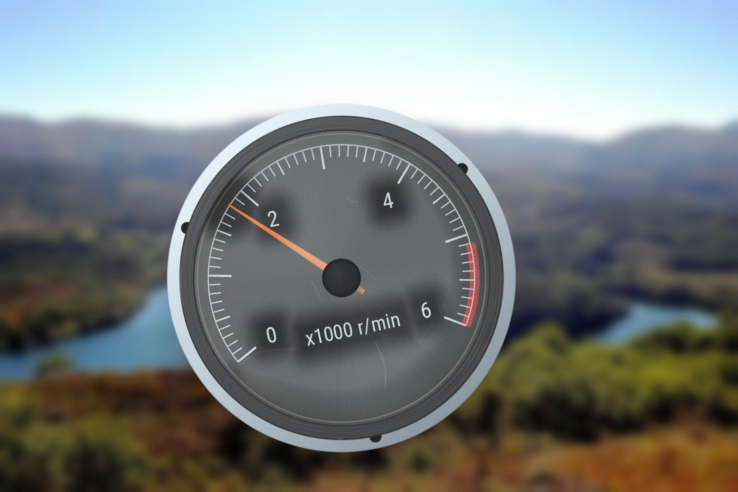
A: 1800 rpm
